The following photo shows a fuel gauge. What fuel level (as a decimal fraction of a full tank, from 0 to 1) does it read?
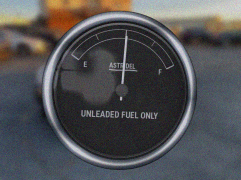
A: 0.5
